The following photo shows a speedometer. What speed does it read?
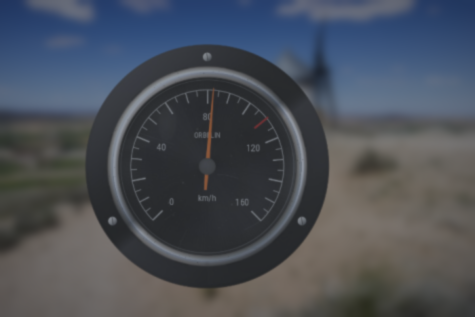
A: 82.5 km/h
